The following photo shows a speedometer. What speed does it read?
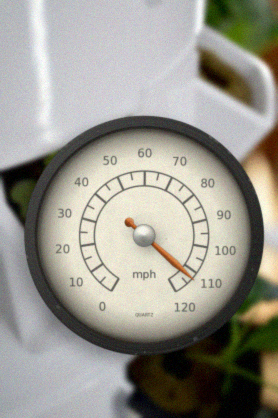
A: 112.5 mph
